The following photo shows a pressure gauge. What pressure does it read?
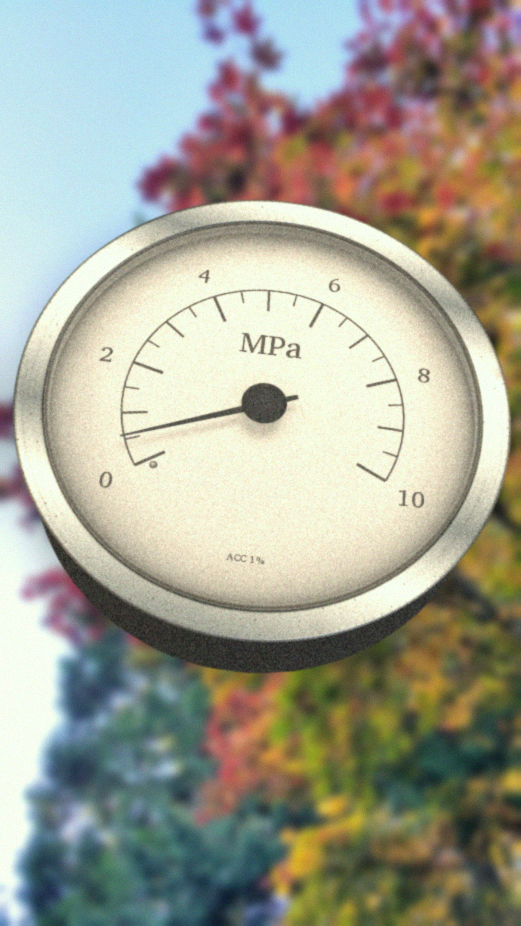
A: 0.5 MPa
